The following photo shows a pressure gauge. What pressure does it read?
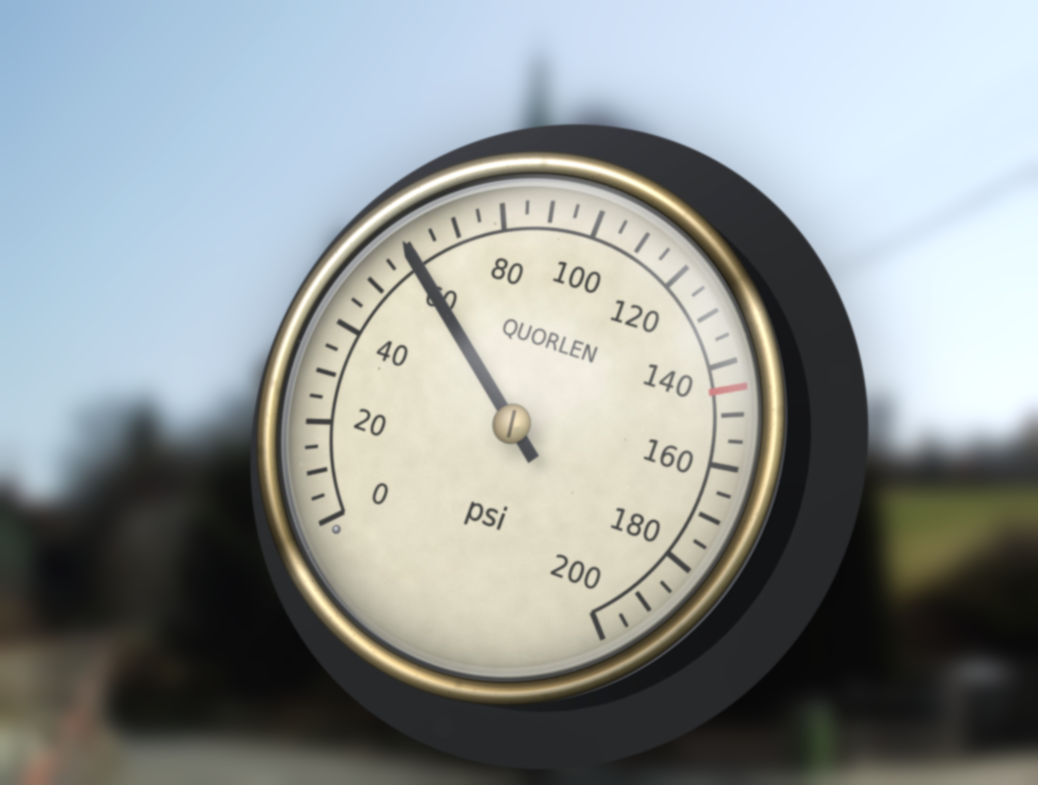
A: 60 psi
